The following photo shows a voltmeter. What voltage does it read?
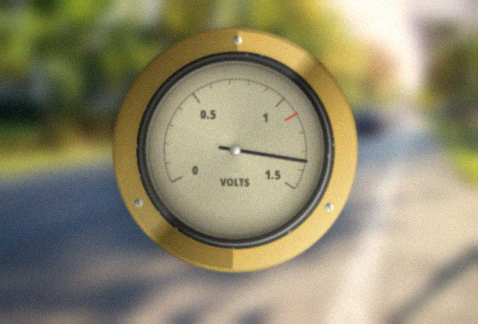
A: 1.35 V
